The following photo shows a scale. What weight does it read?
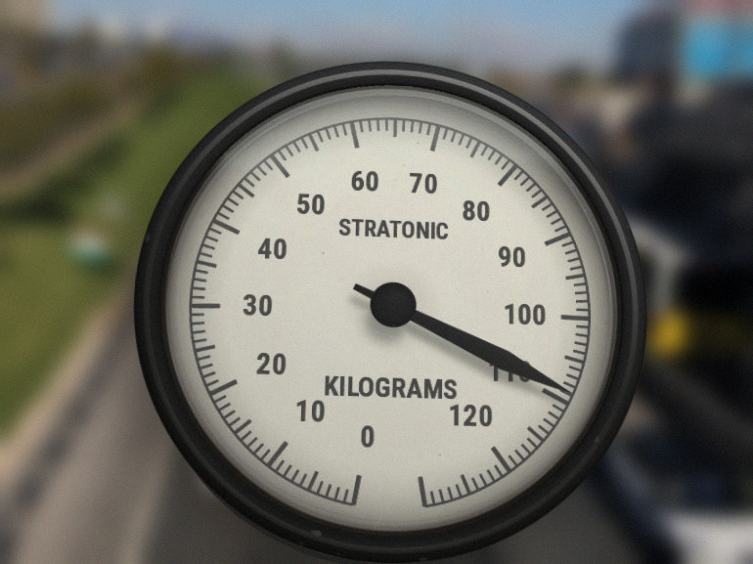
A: 109 kg
